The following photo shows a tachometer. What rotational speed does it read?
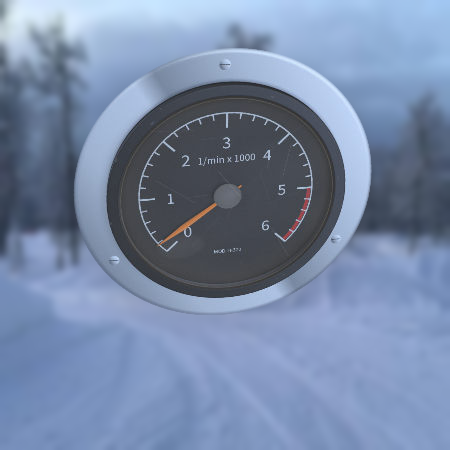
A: 200 rpm
